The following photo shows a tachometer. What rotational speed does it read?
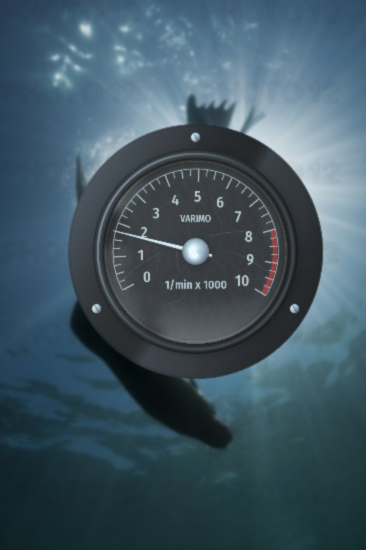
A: 1750 rpm
